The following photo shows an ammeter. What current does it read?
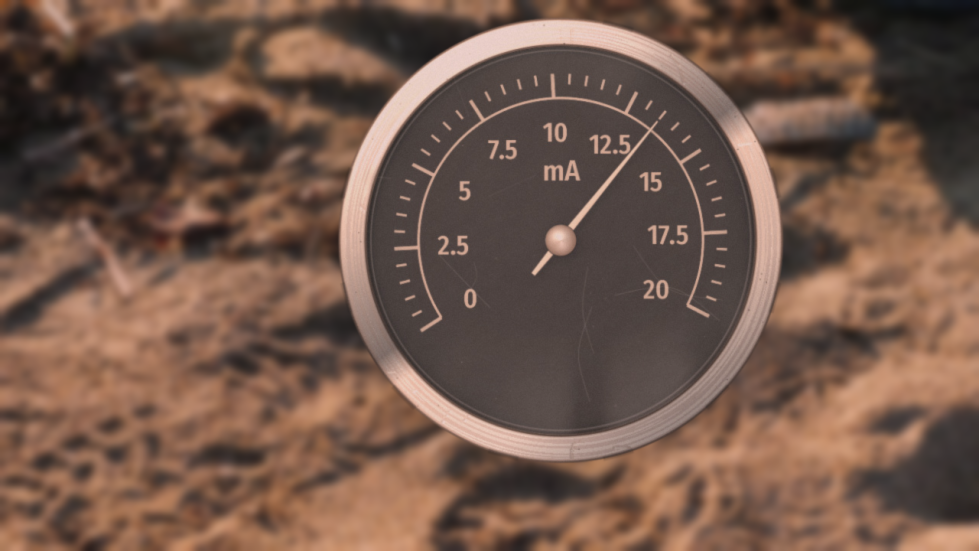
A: 13.5 mA
